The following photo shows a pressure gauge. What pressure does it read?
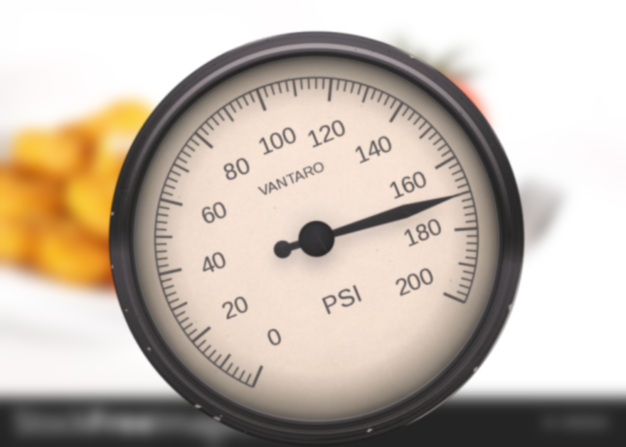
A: 170 psi
